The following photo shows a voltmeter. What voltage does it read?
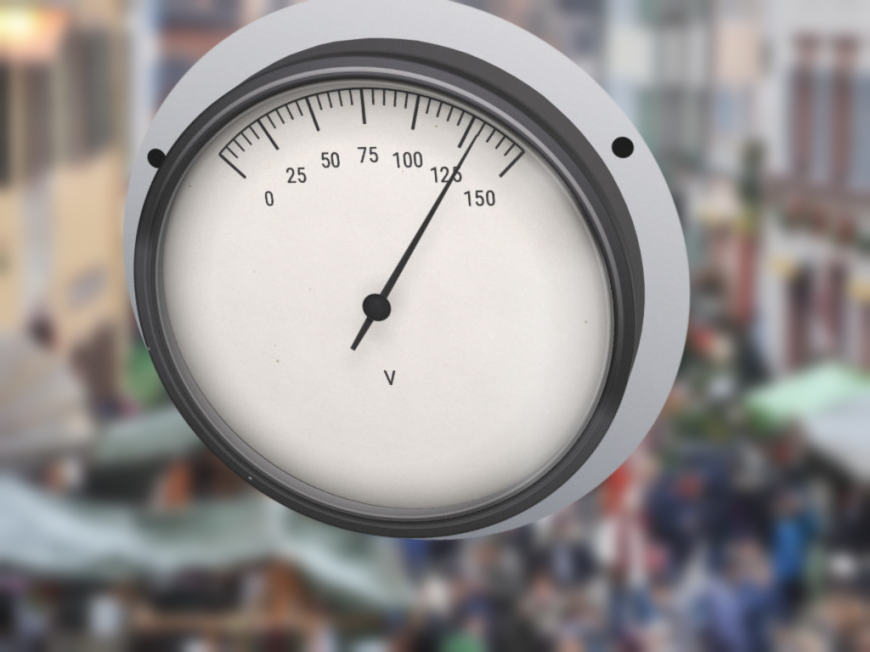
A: 130 V
